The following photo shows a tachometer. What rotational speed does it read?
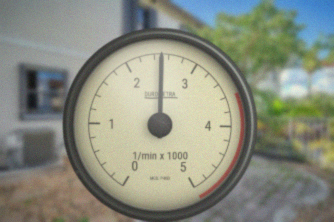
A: 2500 rpm
